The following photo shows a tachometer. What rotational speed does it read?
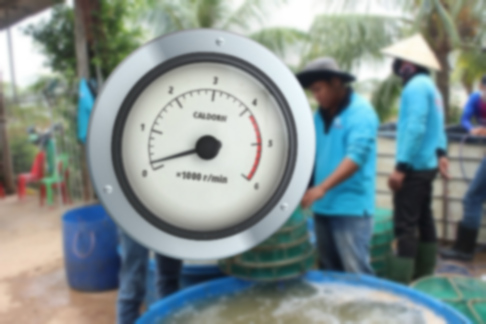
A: 200 rpm
